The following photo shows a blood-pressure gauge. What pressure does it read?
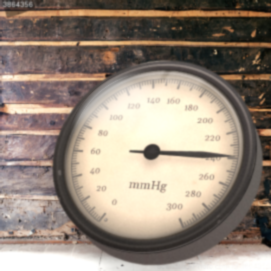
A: 240 mmHg
